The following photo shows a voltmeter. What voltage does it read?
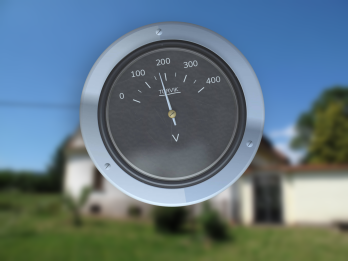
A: 175 V
